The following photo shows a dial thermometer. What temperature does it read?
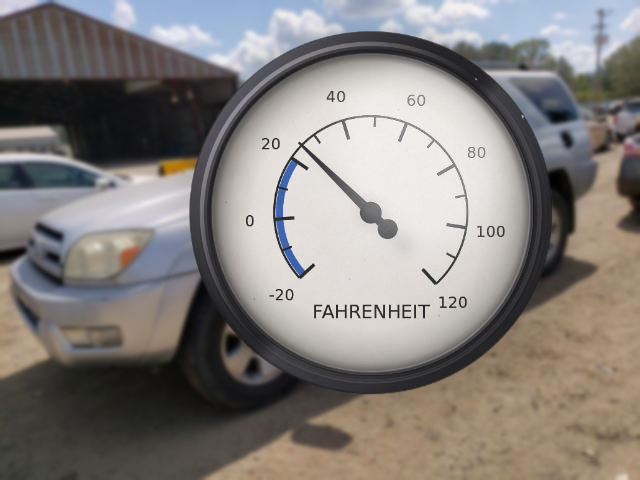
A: 25 °F
